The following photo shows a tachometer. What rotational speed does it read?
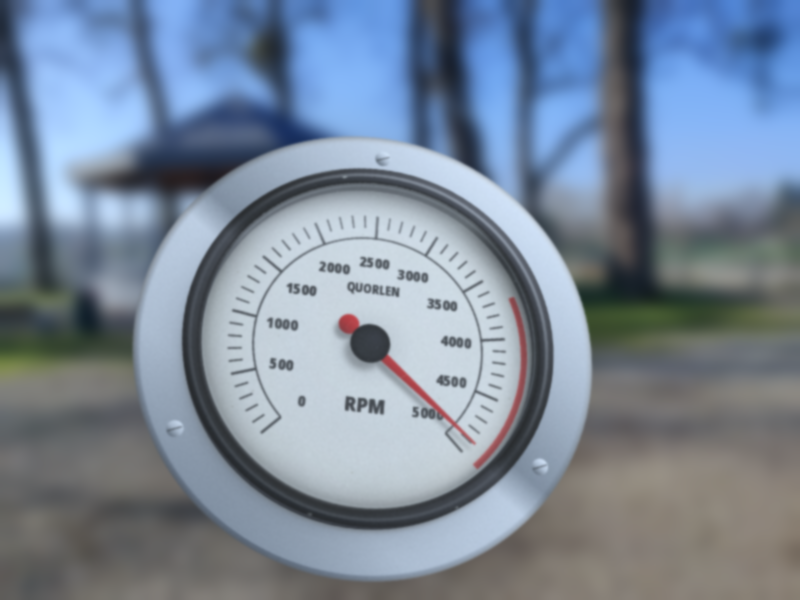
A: 4900 rpm
